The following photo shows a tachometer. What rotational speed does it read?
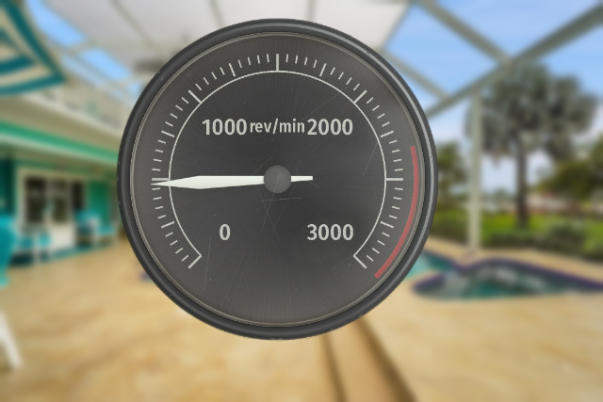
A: 475 rpm
